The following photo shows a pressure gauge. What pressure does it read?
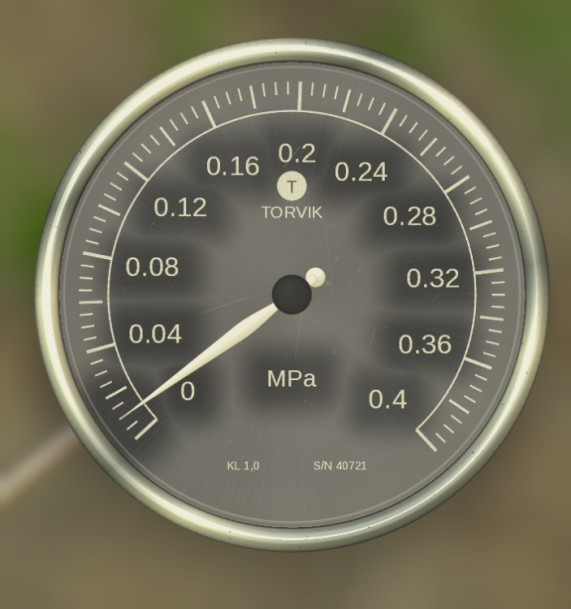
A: 0.01 MPa
